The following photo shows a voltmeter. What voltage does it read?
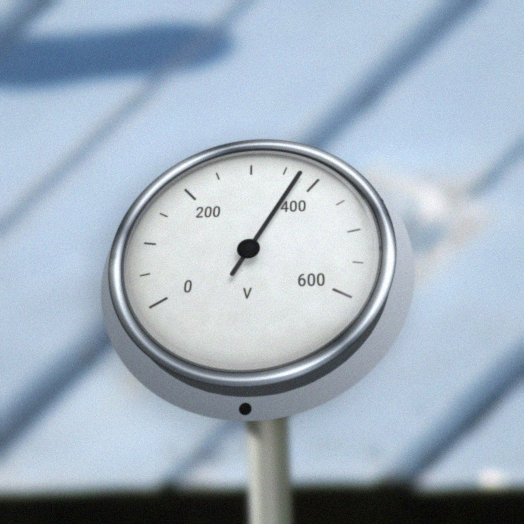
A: 375 V
